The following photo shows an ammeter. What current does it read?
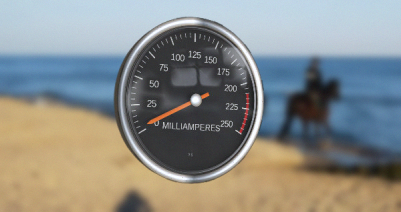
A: 5 mA
